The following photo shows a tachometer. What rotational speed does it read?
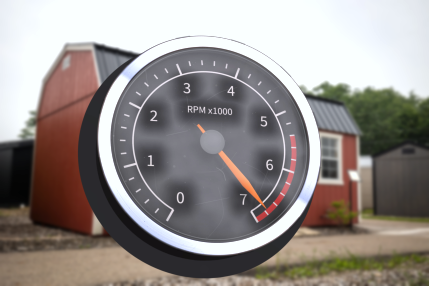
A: 6800 rpm
